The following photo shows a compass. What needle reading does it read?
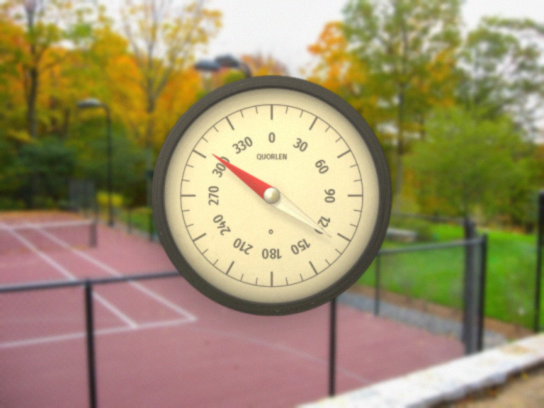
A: 305 °
